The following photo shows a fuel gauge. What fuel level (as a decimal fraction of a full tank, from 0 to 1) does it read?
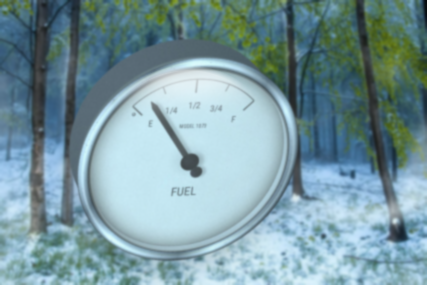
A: 0.125
